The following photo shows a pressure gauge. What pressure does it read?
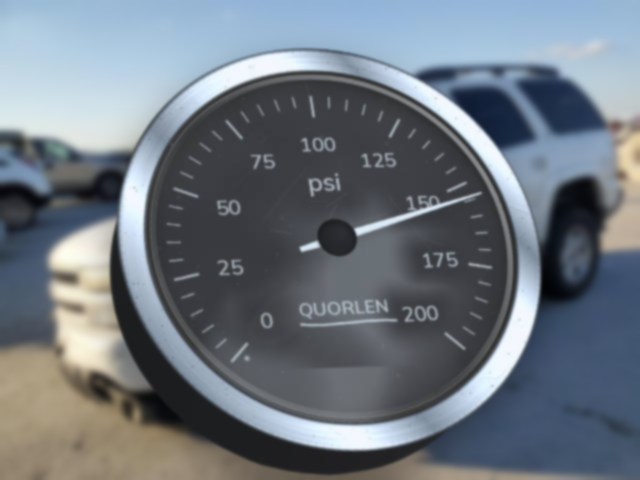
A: 155 psi
